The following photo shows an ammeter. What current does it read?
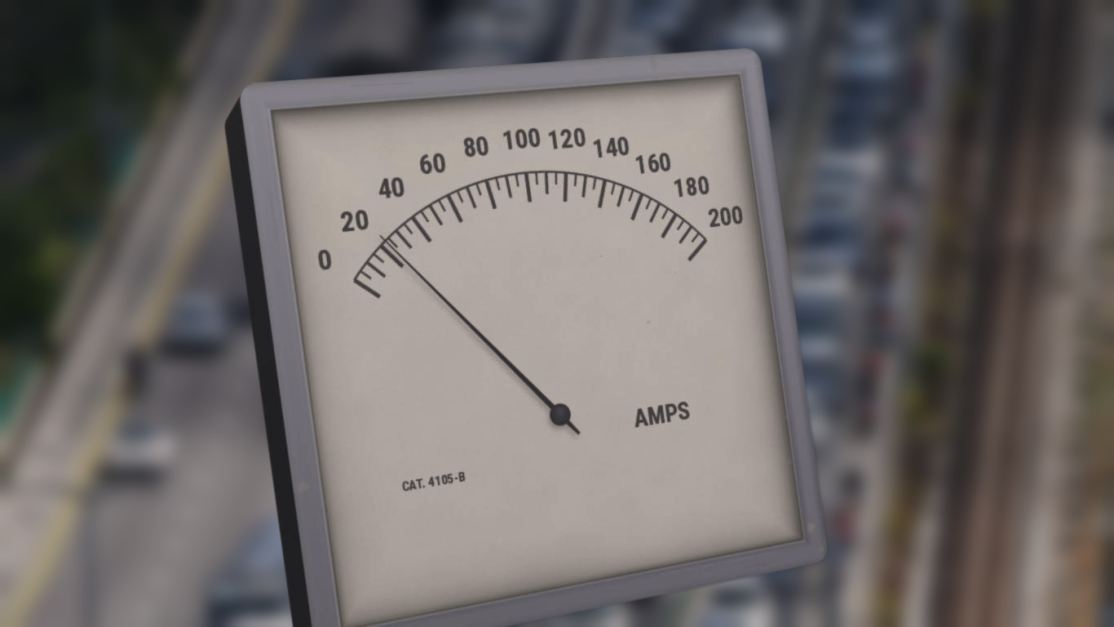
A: 22.5 A
